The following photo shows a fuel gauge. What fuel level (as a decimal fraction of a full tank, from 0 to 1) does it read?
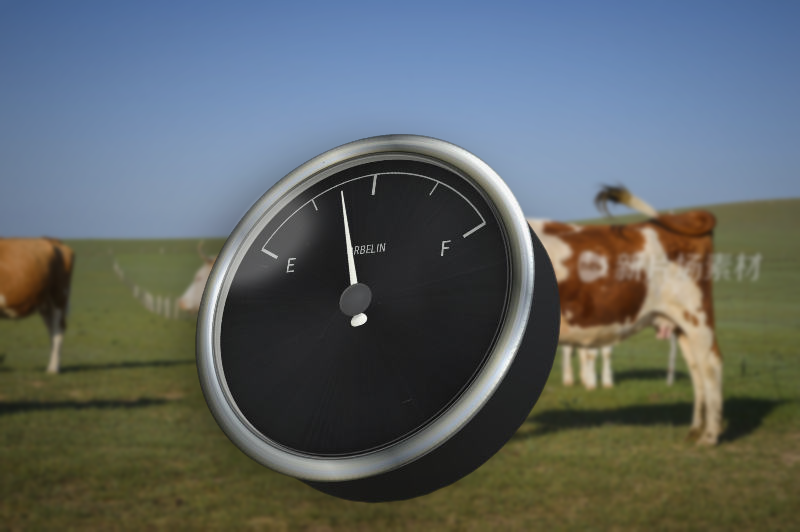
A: 0.375
